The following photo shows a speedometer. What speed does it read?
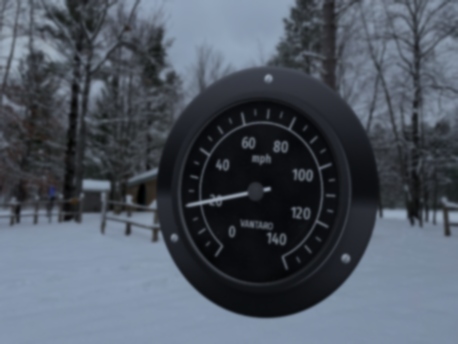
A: 20 mph
